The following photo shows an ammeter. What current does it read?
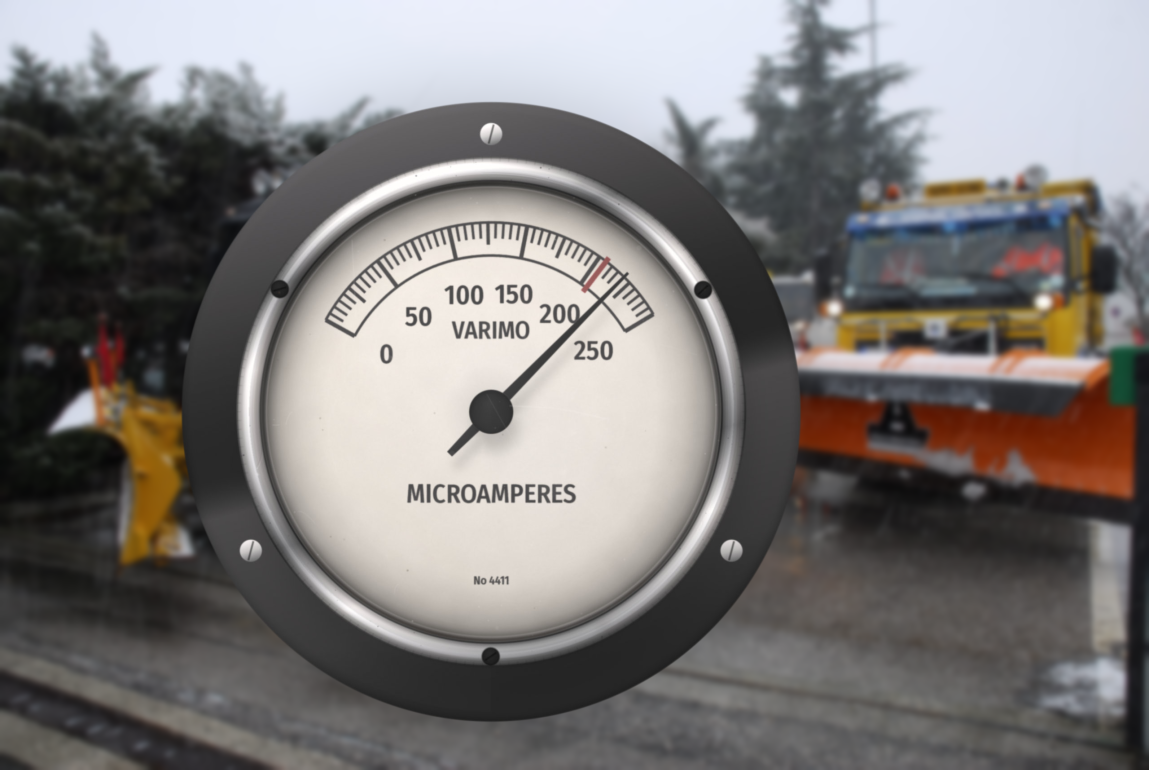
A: 220 µA
